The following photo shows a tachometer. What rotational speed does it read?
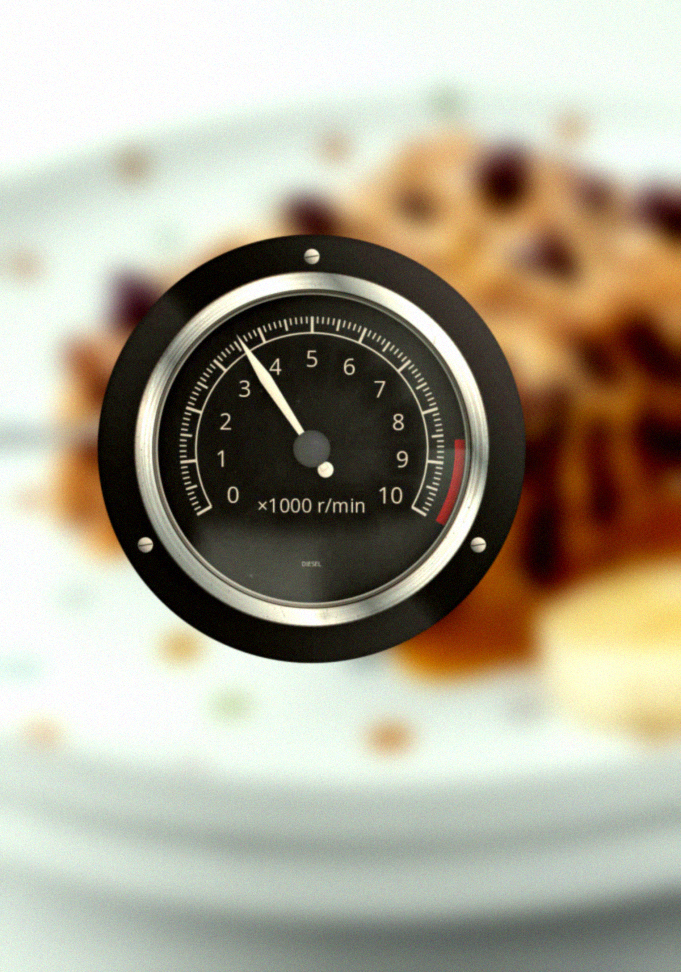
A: 3600 rpm
